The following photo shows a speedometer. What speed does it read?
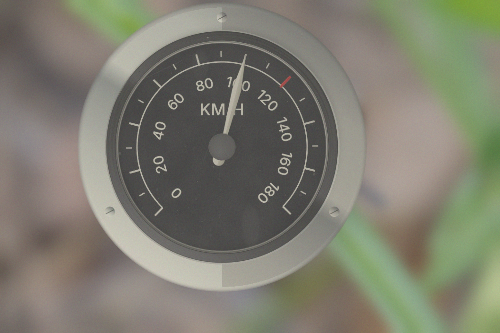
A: 100 km/h
